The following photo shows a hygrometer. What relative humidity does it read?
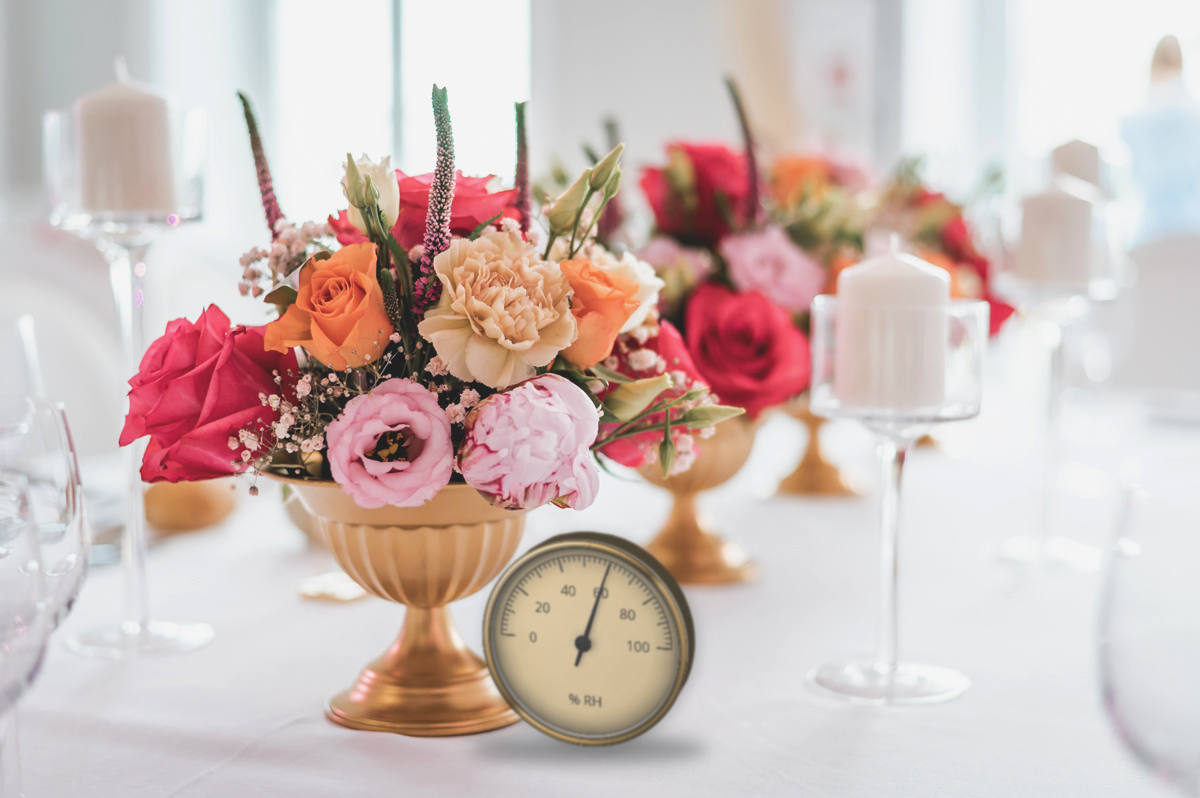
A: 60 %
